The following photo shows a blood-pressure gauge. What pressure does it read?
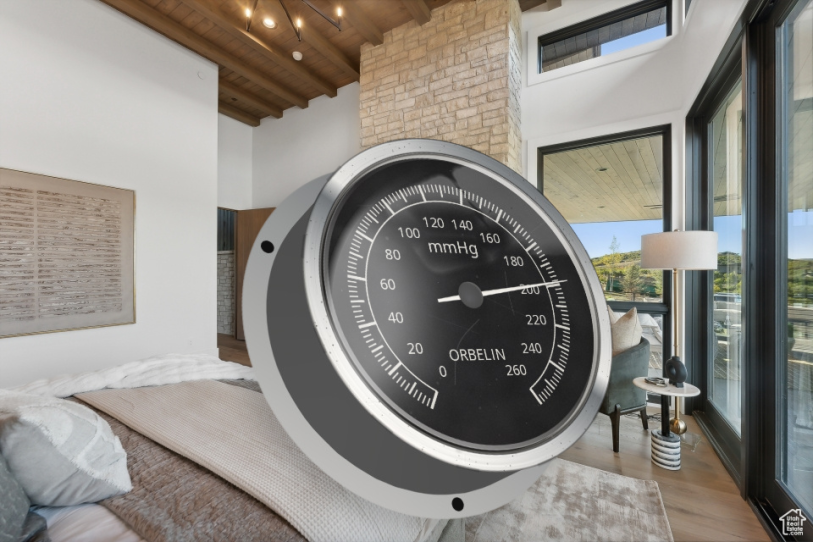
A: 200 mmHg
